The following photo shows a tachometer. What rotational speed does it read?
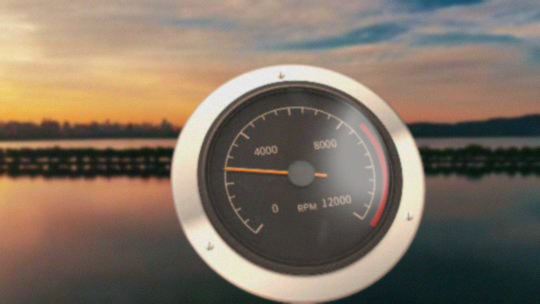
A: 2500 rpm
